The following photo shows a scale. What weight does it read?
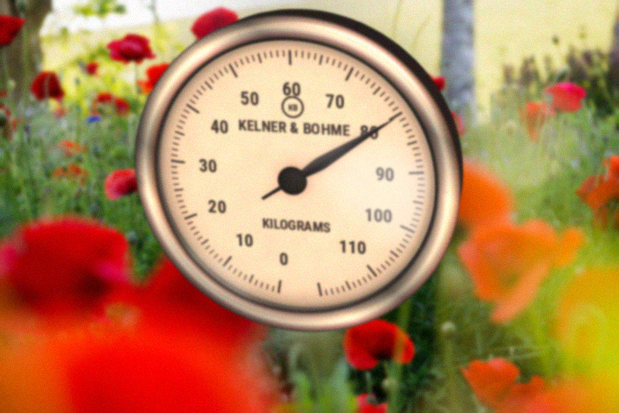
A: 80 kg
